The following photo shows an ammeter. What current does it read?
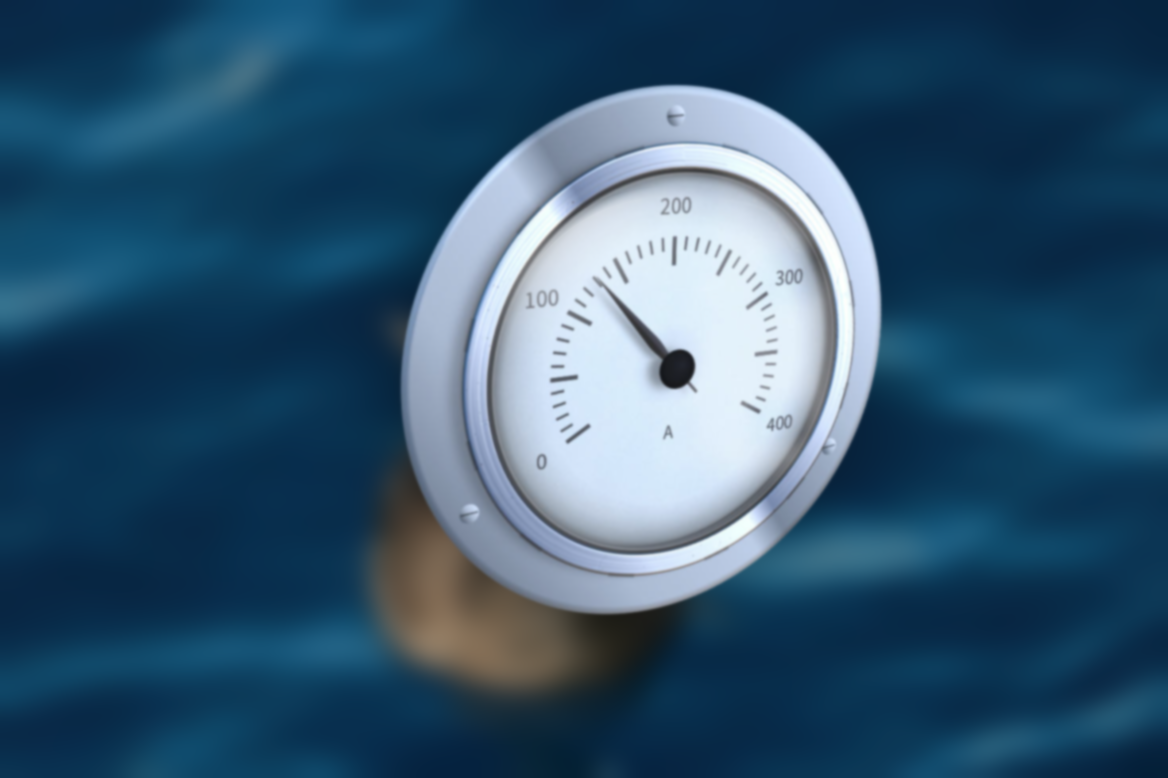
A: 130 A
